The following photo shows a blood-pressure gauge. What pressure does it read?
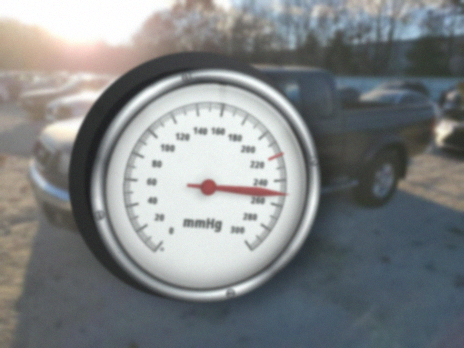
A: 250 mmHg
